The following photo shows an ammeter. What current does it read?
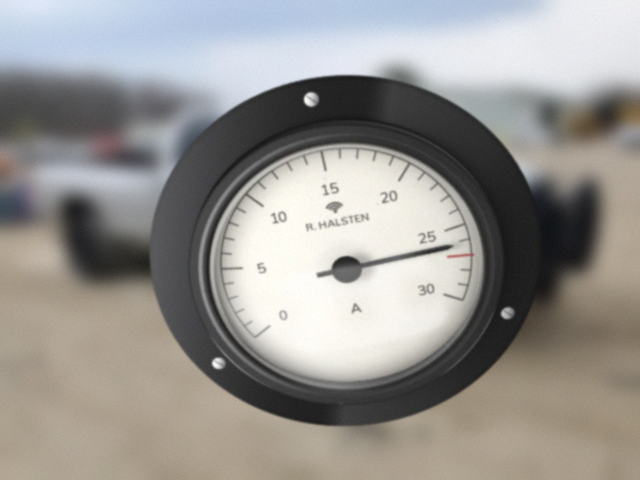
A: 26 A
